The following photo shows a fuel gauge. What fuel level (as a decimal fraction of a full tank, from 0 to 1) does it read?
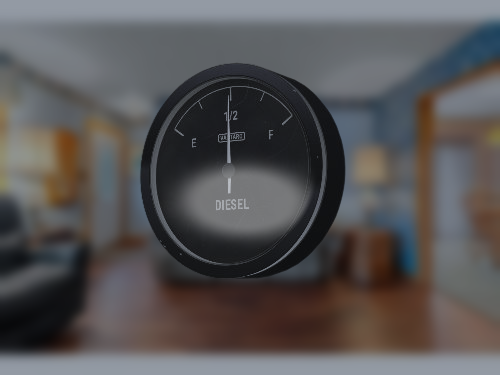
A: 0.5
